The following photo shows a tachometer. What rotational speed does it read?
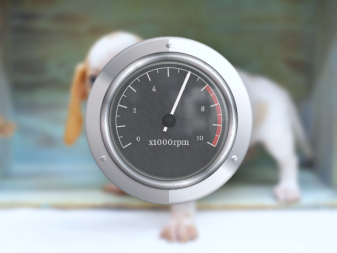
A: 6000 rpm
